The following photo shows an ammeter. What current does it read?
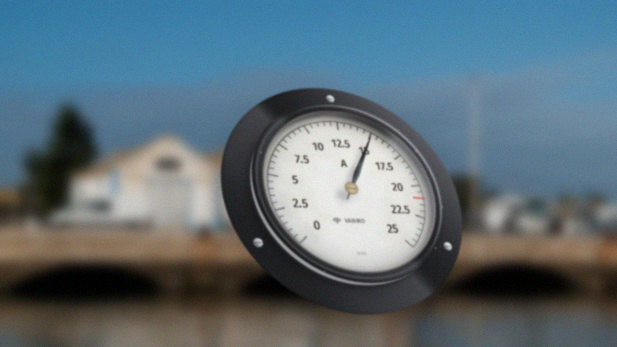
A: 15 A
